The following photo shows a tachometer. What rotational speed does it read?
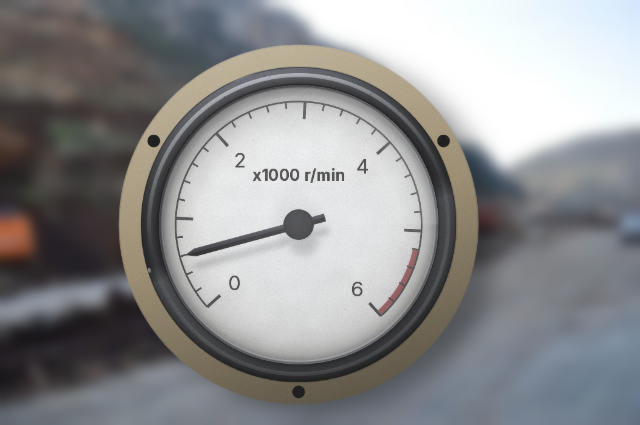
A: 600 rpm
